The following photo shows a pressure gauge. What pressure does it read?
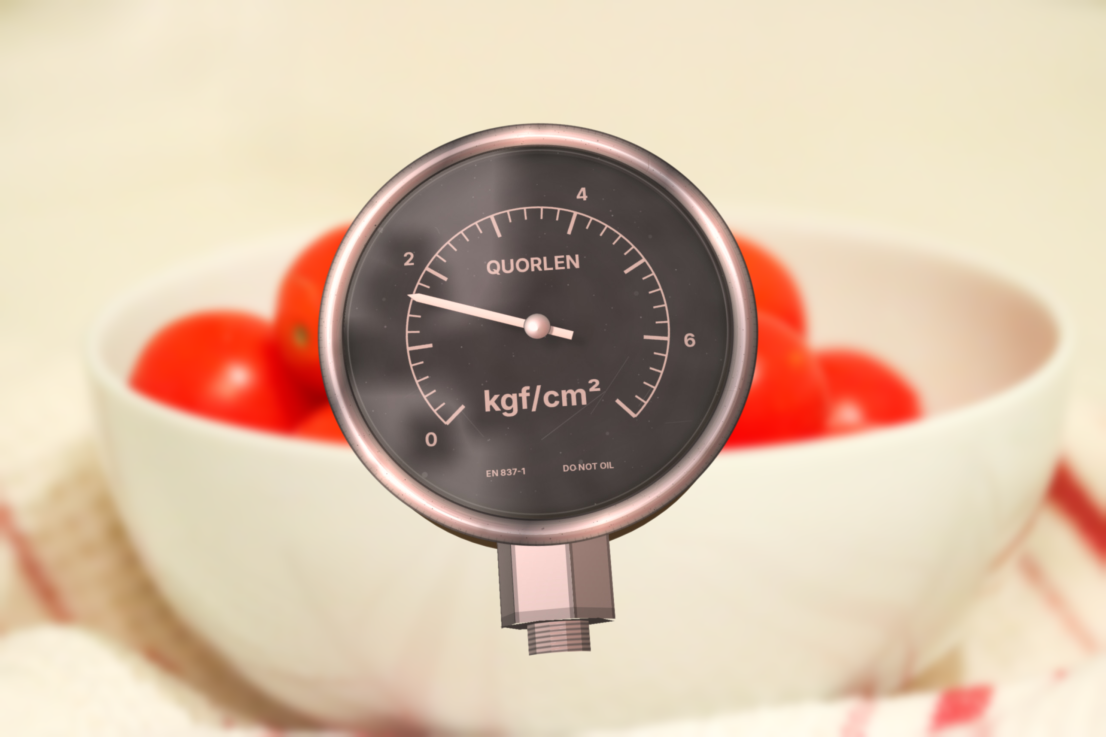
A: 1.6 kg/cm²
